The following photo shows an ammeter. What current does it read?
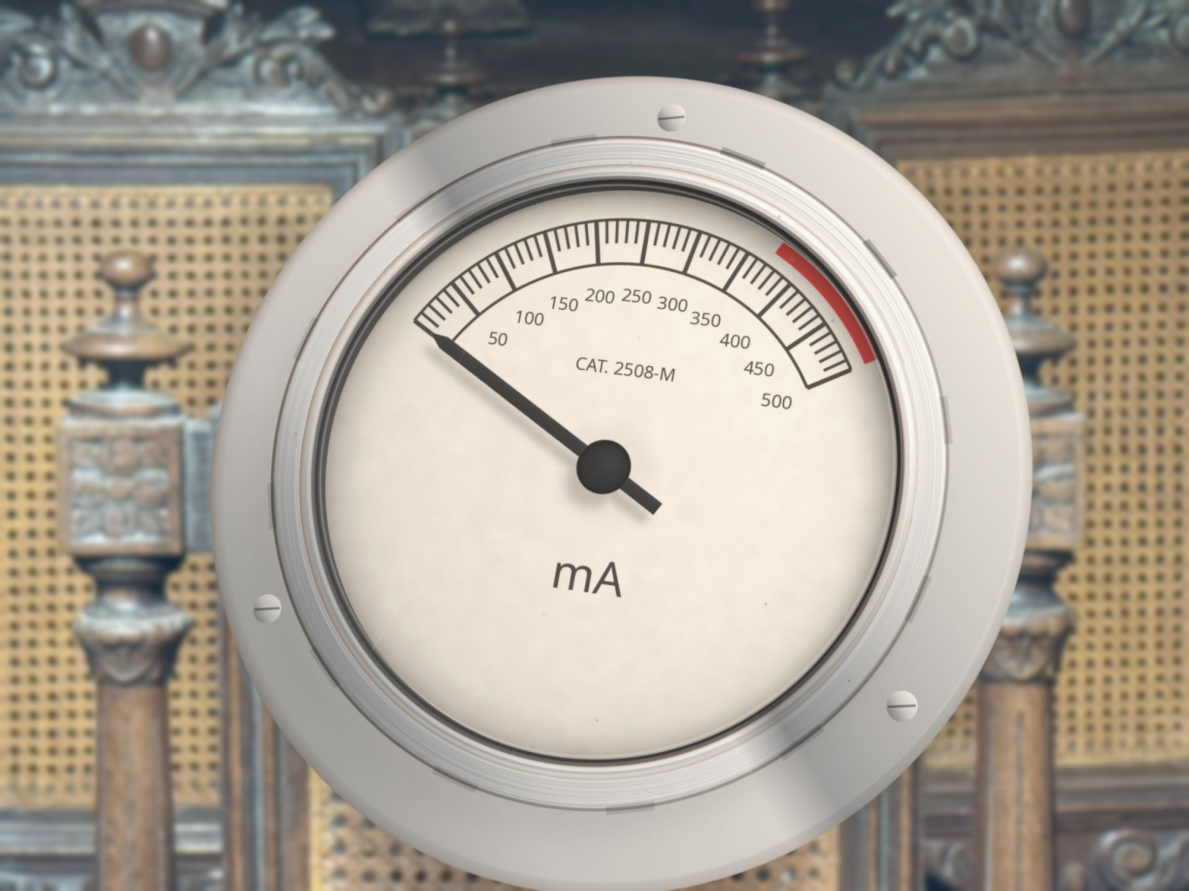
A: 0 mA
